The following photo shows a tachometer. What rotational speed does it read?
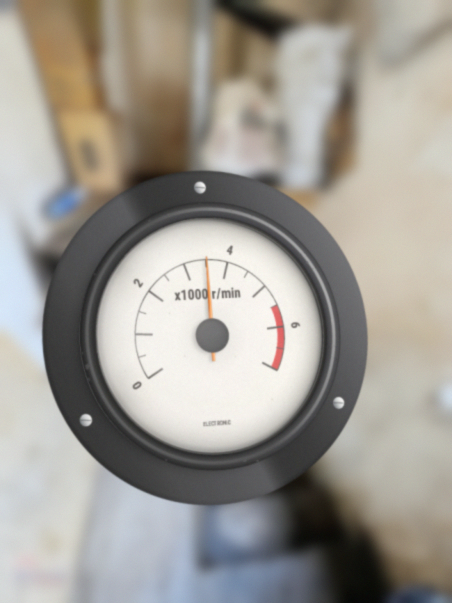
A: 3500 rpm
